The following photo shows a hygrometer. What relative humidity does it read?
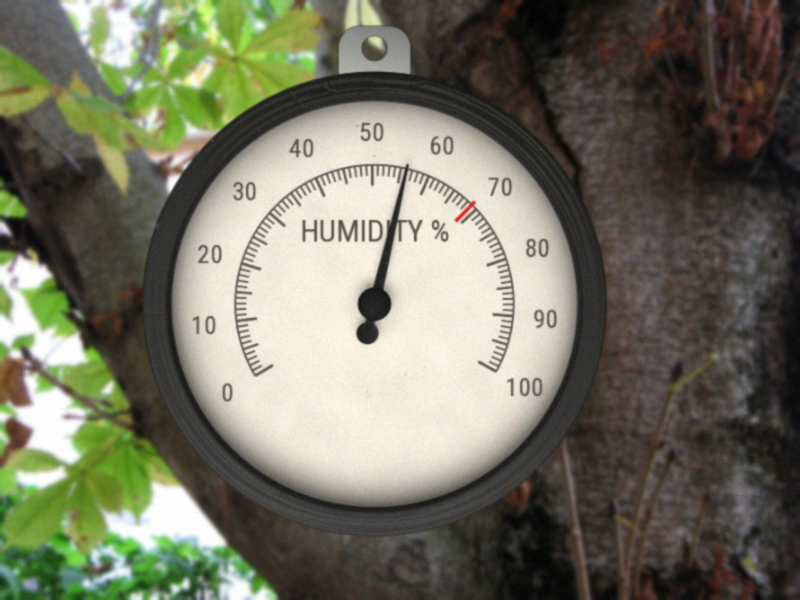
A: 56 %
